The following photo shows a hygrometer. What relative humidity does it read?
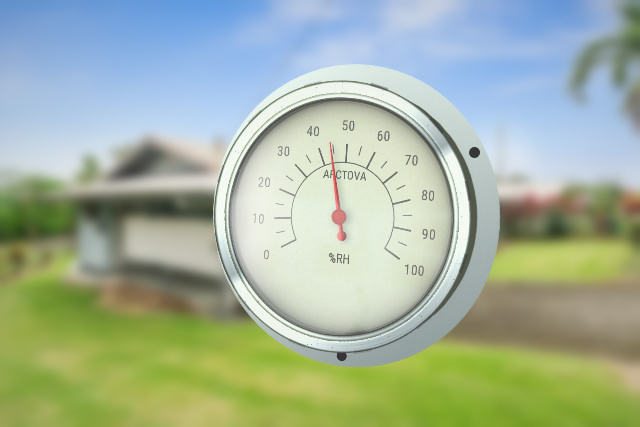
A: 45 %
